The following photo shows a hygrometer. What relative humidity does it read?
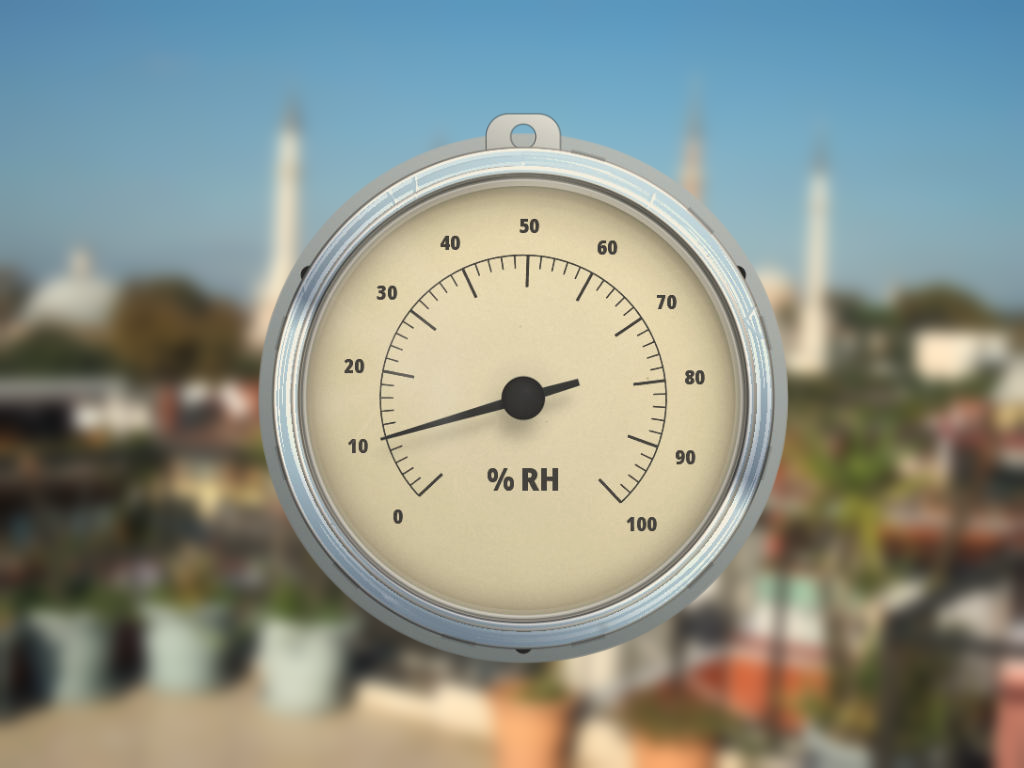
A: 10 %
